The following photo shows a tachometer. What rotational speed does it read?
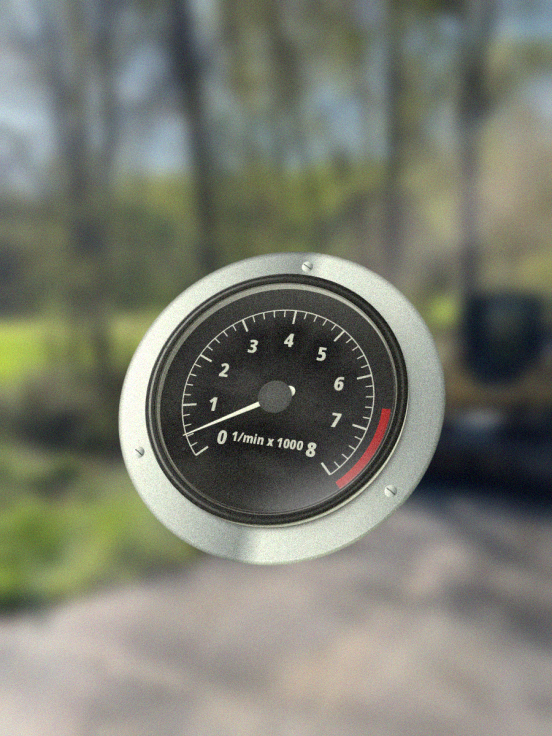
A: 400 rpm
